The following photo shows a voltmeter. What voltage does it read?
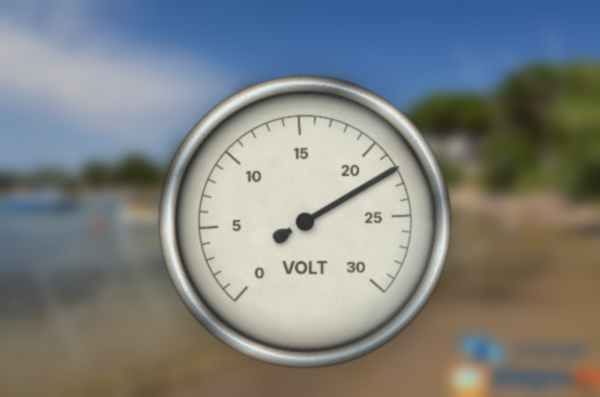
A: 22 V
